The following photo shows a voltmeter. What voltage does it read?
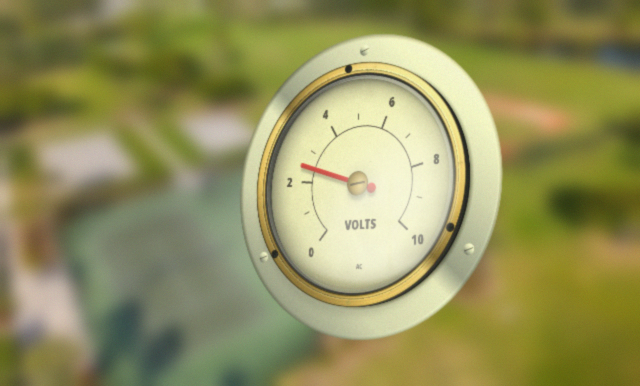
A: 2.5 V
